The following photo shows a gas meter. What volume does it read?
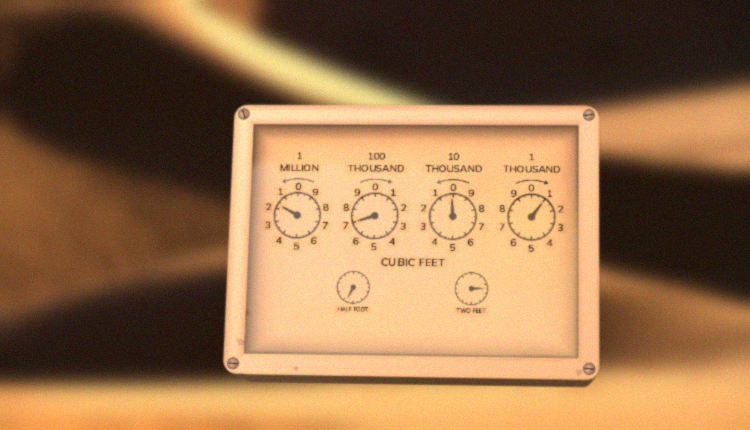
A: 170100 ft³
